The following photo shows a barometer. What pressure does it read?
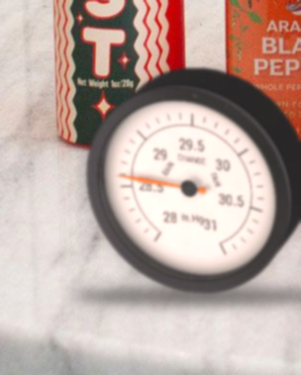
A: 28.6 inHg
